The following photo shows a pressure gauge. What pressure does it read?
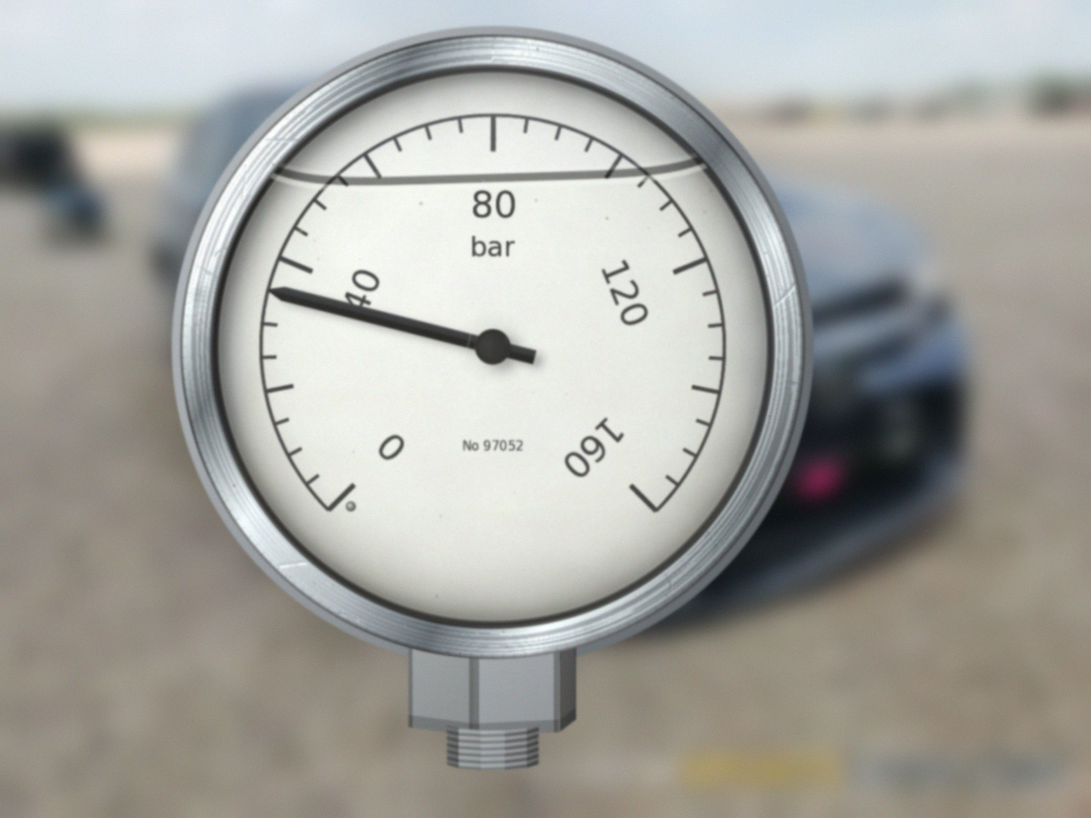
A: 35 bar
